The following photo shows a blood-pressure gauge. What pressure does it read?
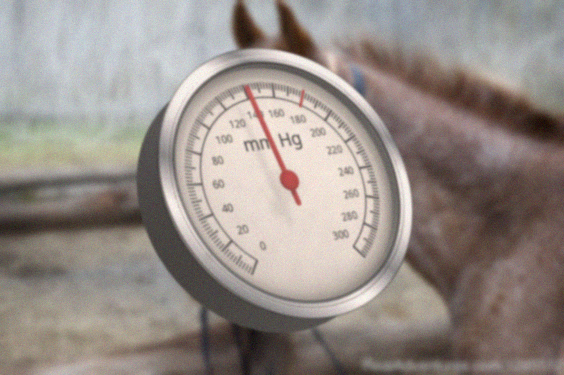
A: 140 mmHg
